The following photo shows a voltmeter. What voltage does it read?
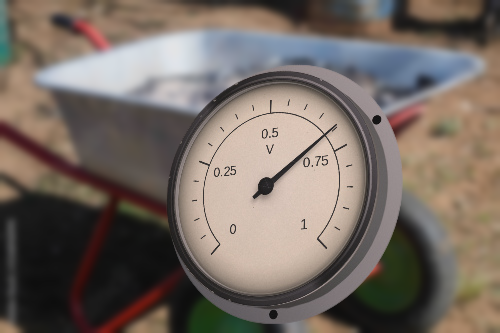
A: 0.7 V
